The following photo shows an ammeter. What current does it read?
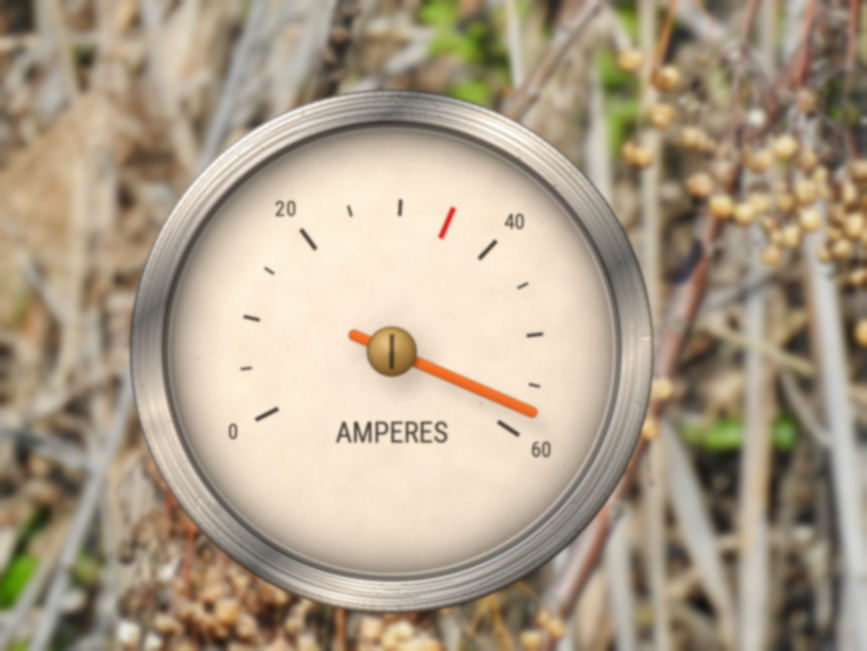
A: 57.5 A
